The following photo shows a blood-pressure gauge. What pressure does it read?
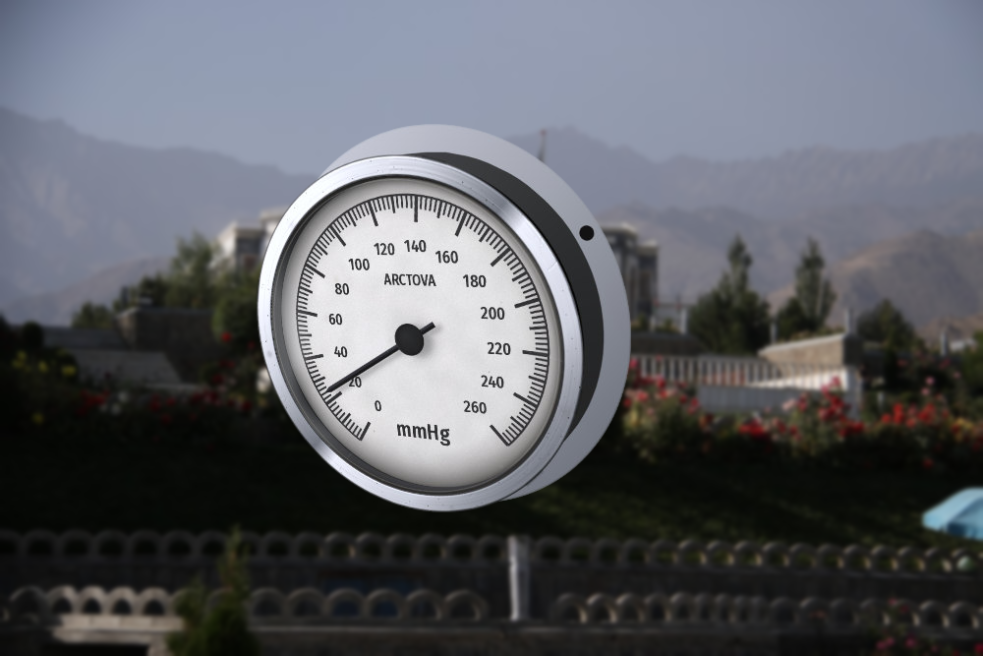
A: 24 mmHg
